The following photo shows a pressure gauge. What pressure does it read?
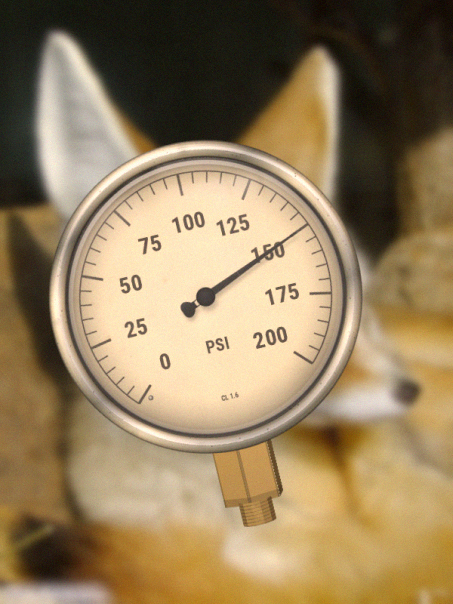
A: 150 psi
